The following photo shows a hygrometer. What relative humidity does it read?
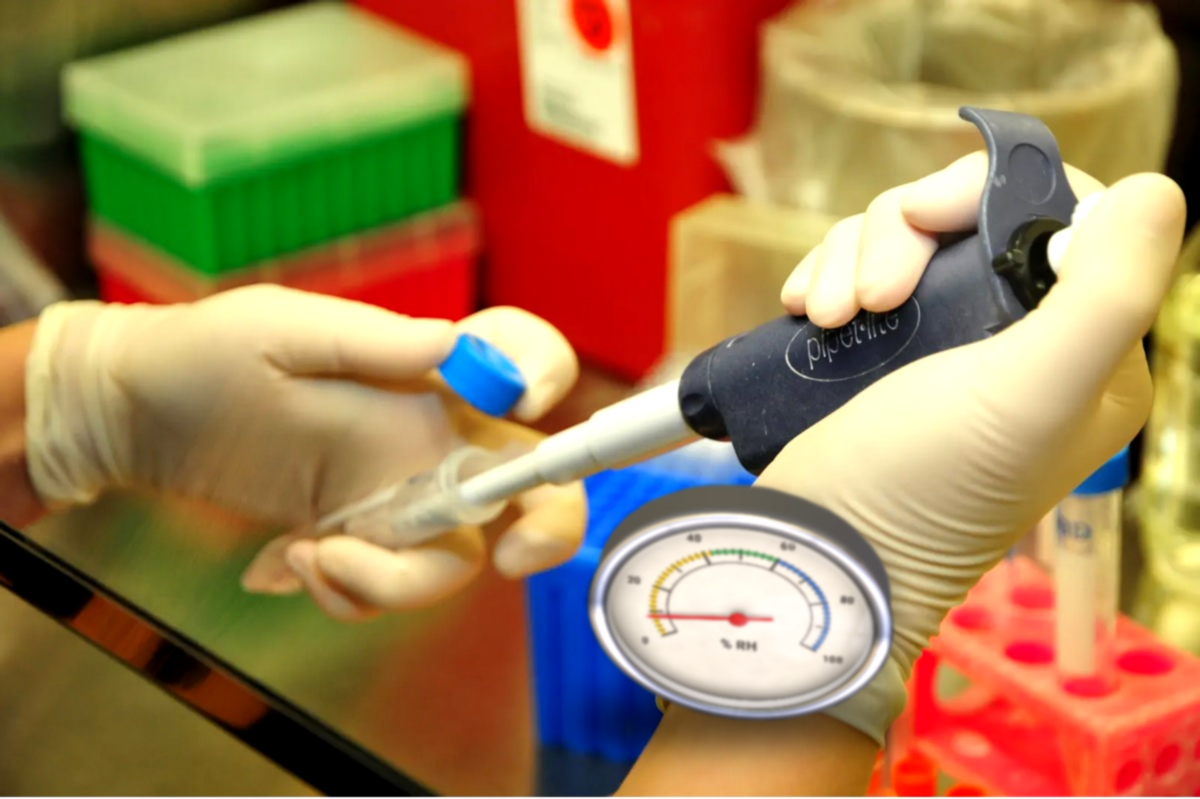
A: 10 %
